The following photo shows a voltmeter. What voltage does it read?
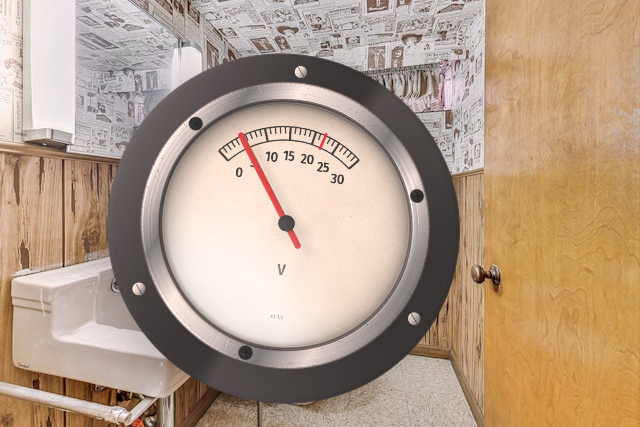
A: 5 V
